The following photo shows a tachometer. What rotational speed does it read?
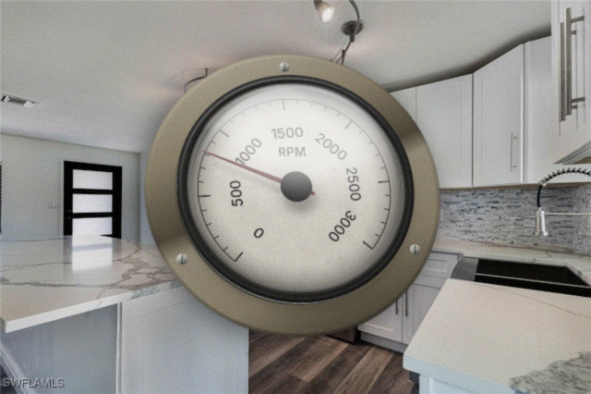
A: 800 rpm
